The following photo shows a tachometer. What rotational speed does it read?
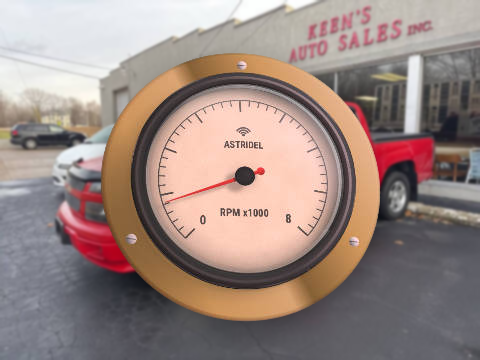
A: 800 rpm
